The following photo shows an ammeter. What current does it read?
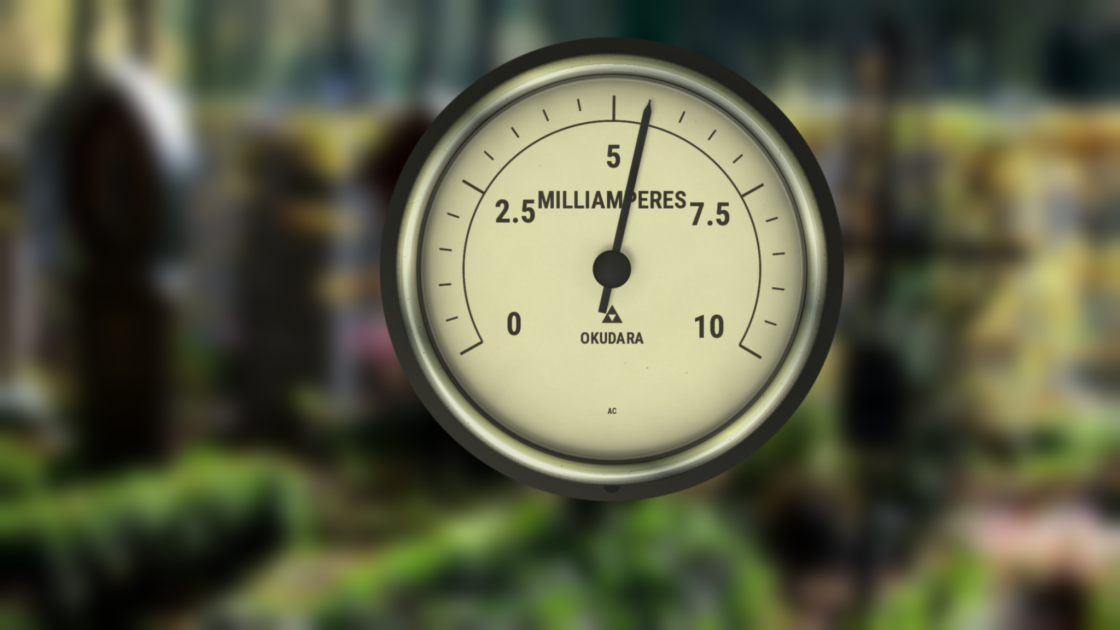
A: 5.5 mA
